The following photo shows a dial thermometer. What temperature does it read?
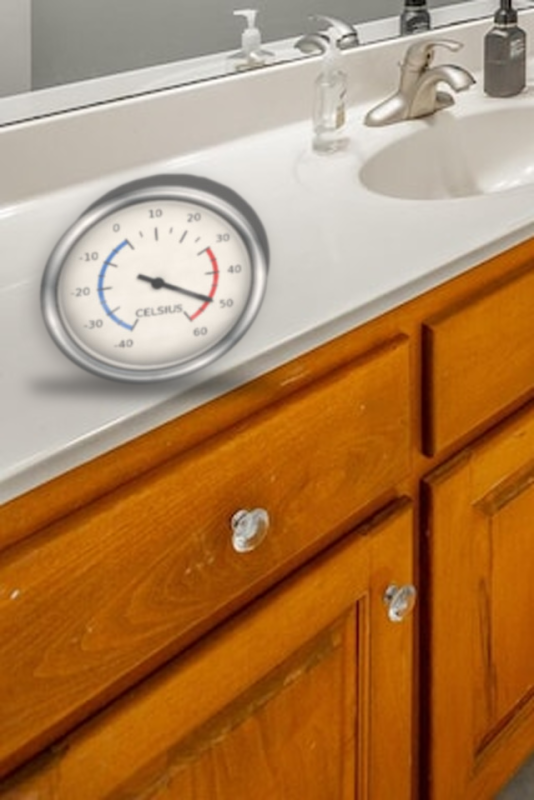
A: 50 °C
